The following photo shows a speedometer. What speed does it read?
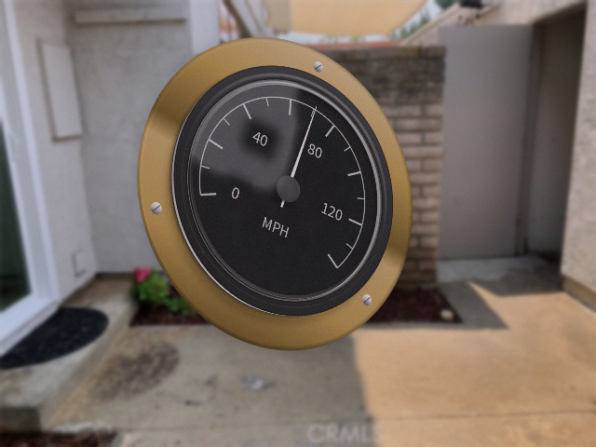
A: 70 mph
